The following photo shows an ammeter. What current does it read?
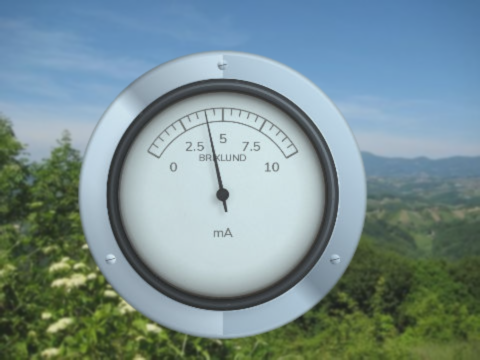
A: 4 mA
